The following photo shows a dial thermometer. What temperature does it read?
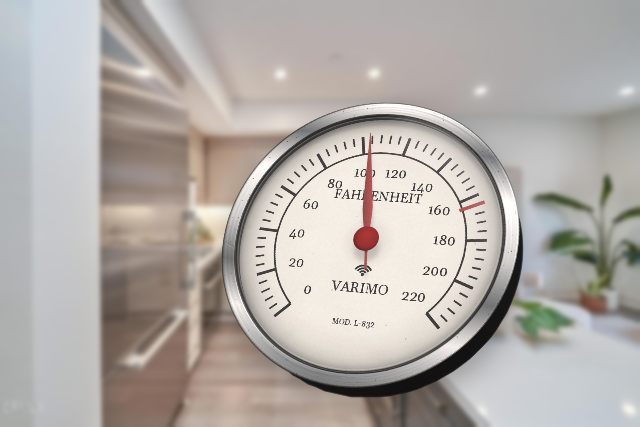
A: 104 °F
